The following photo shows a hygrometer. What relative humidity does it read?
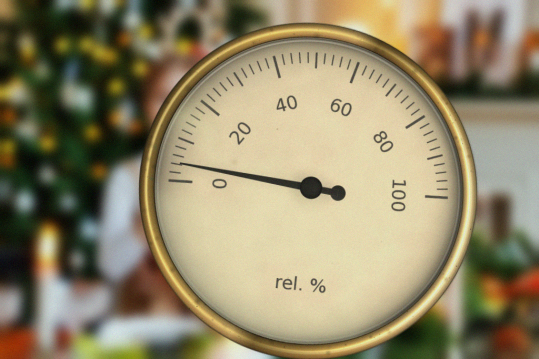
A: 4 %
